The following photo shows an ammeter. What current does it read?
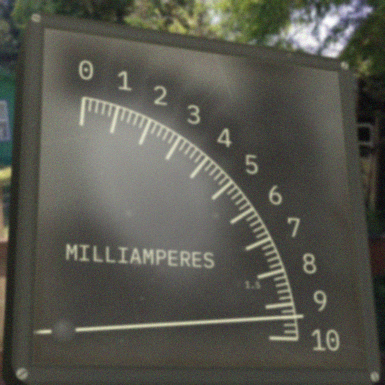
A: 9.4 mA
